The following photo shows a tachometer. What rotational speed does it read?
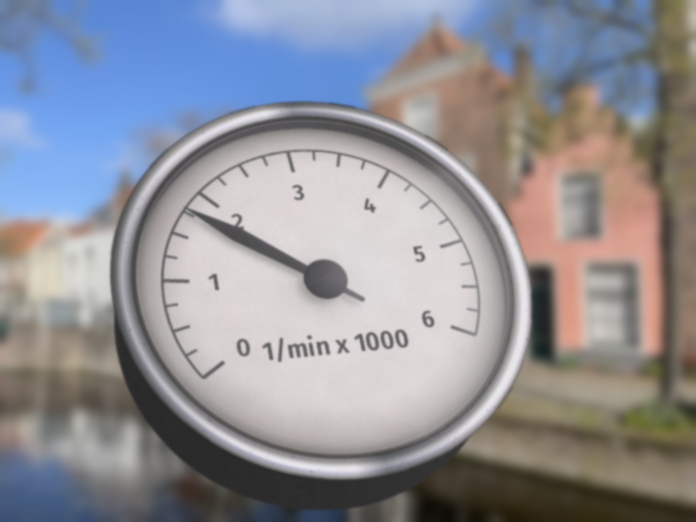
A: 1750 rpm
